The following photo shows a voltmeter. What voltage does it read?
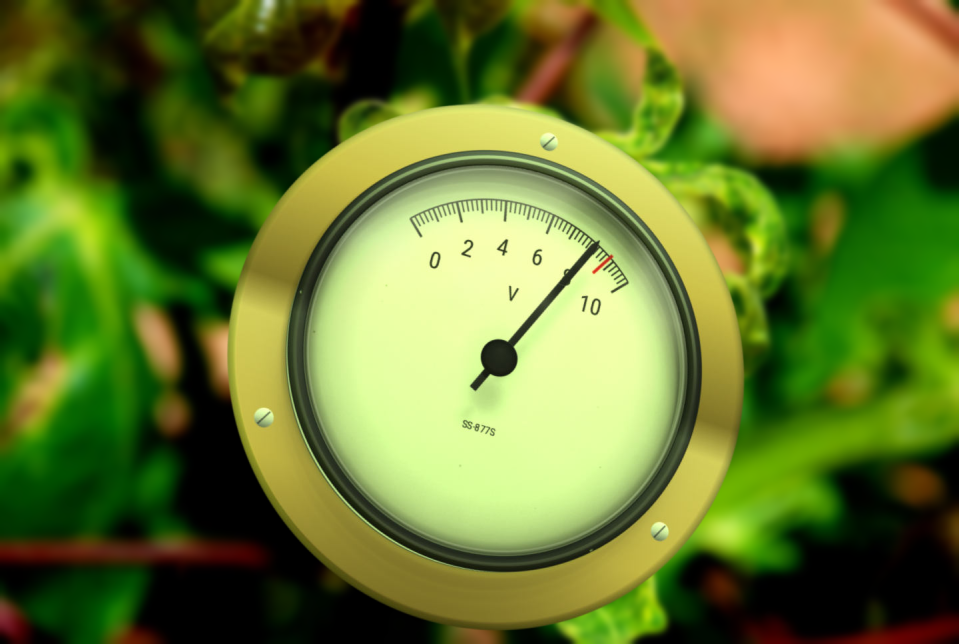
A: 8 V
